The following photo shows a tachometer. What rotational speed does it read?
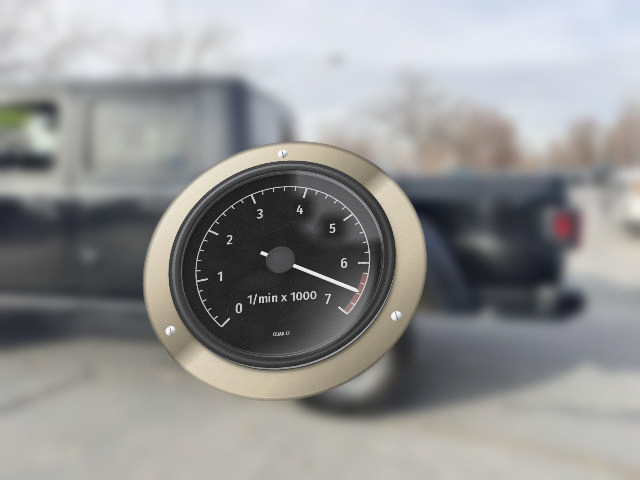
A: 6600 rpm
